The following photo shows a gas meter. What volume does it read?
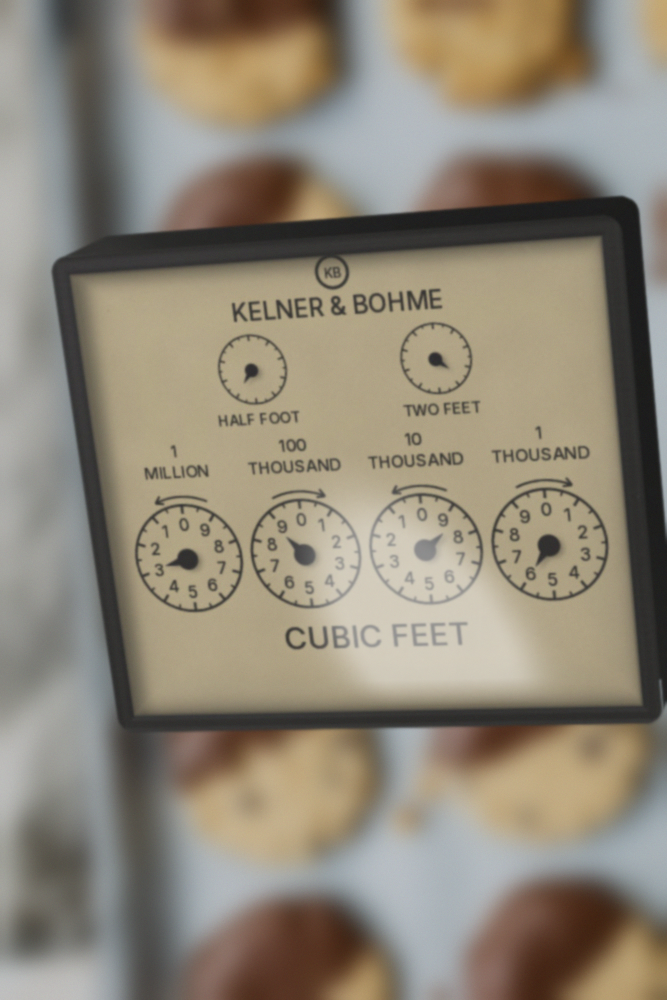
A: 288600 ft³
